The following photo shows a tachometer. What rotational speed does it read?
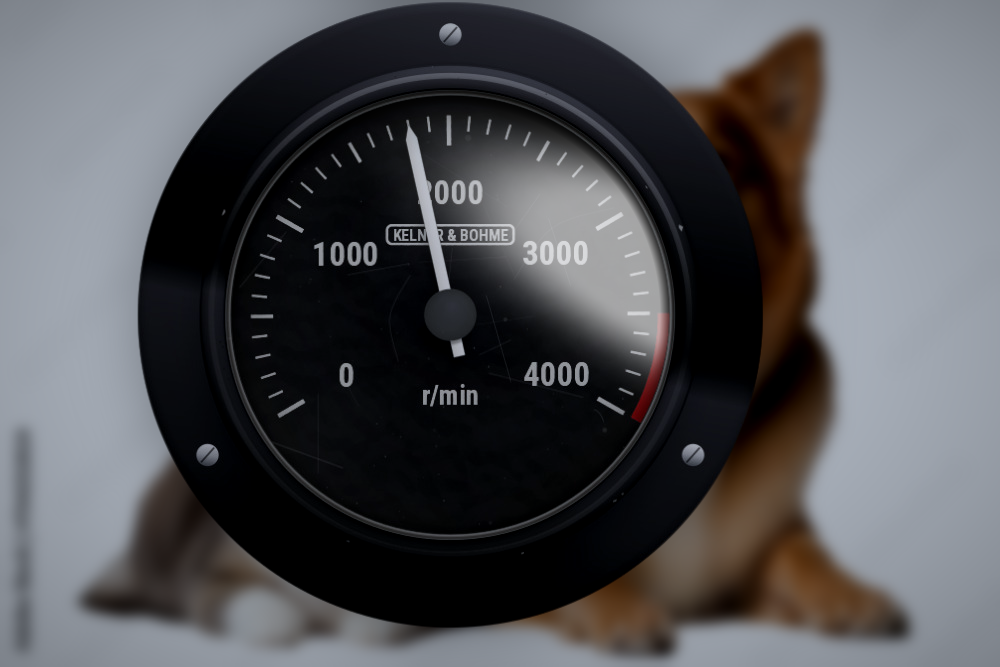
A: 1800 rpm
